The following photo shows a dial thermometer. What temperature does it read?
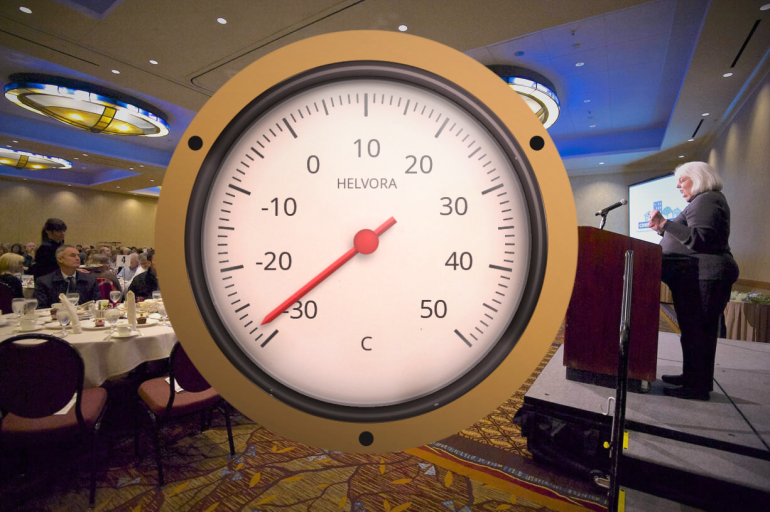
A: -28 °C
